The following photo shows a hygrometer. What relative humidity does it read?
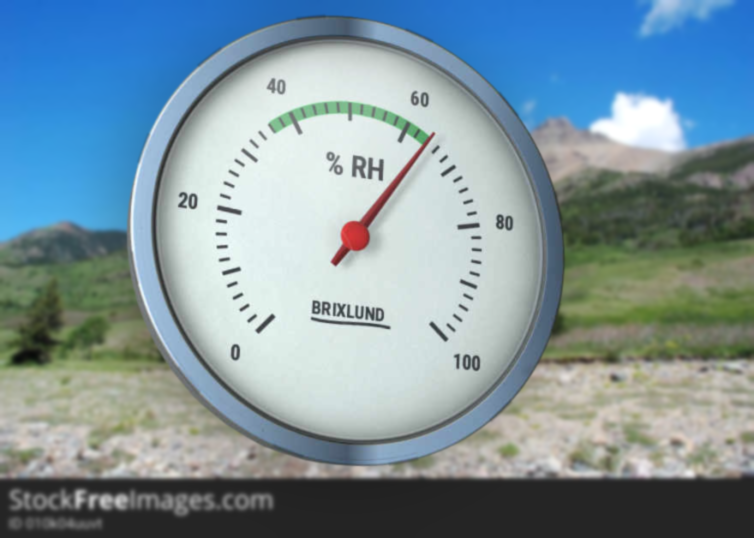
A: 64 %
